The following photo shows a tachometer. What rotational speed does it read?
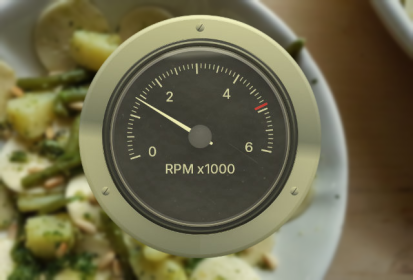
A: 1400 rpm
